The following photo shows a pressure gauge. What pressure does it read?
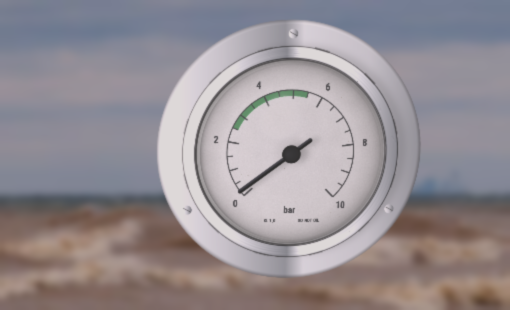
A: 0.25 bar
